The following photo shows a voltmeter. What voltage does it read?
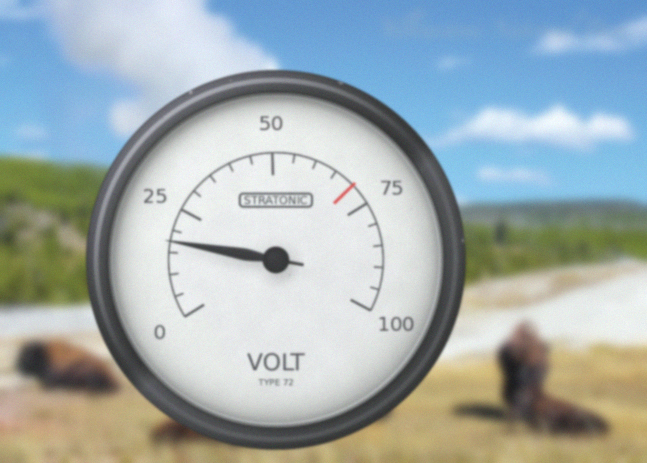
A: 17.5 V
